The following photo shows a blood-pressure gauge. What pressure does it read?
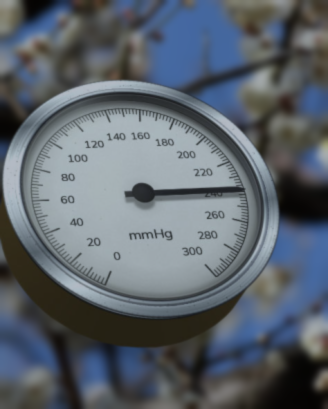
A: 240 mmHg
